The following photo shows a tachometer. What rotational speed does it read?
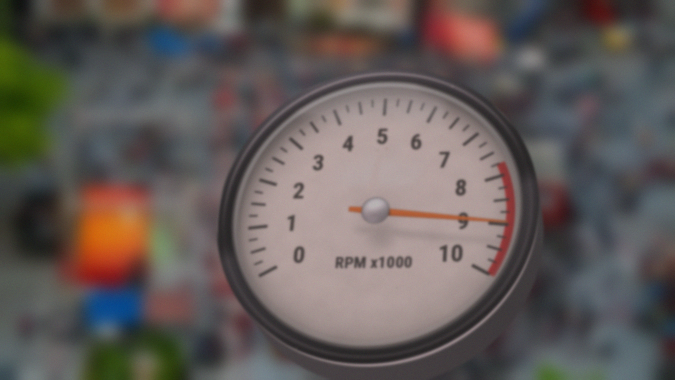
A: 9000 rpm
